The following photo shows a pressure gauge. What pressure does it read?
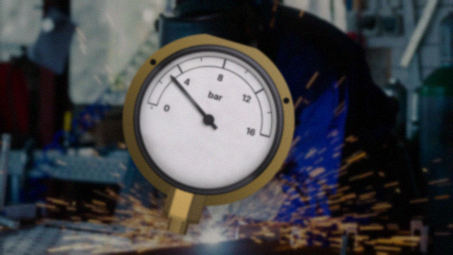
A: 3 bar
